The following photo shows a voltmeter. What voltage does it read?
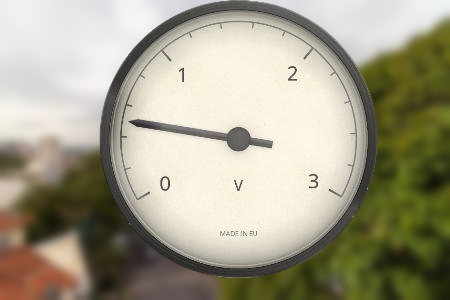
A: 0.5 V
